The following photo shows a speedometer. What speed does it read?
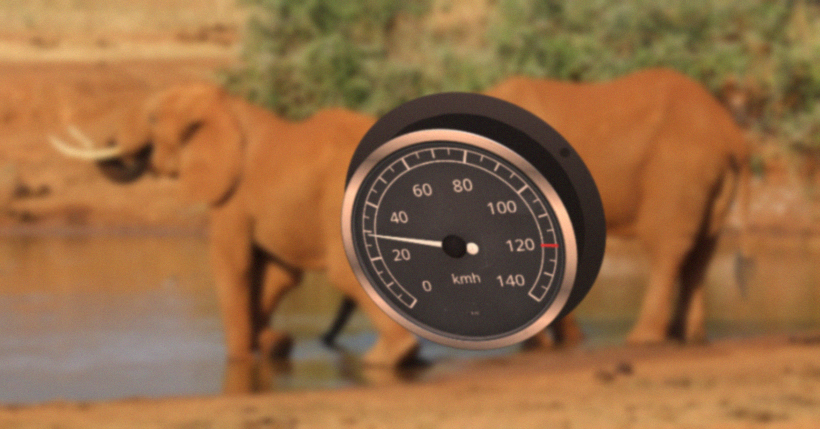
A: 30 km/h
